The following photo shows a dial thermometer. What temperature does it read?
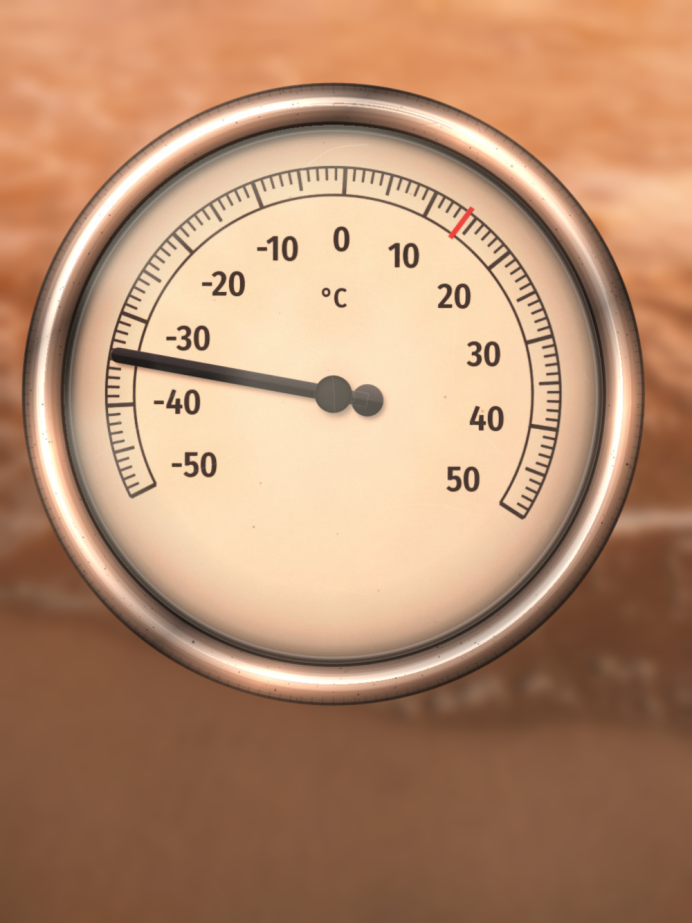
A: -34.5 °C
